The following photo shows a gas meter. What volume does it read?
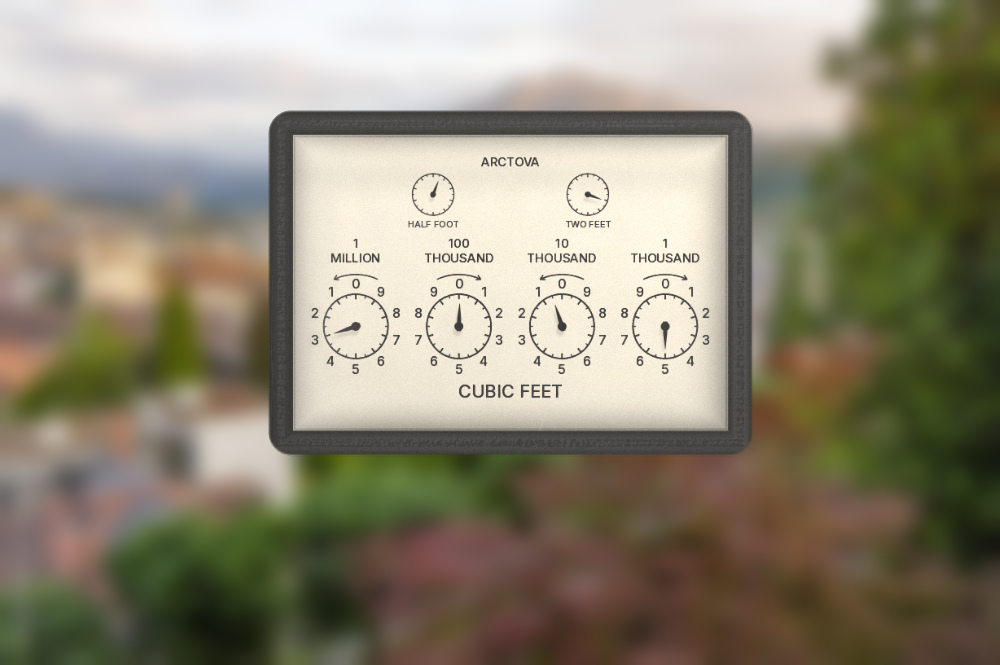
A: 300500 ft³
